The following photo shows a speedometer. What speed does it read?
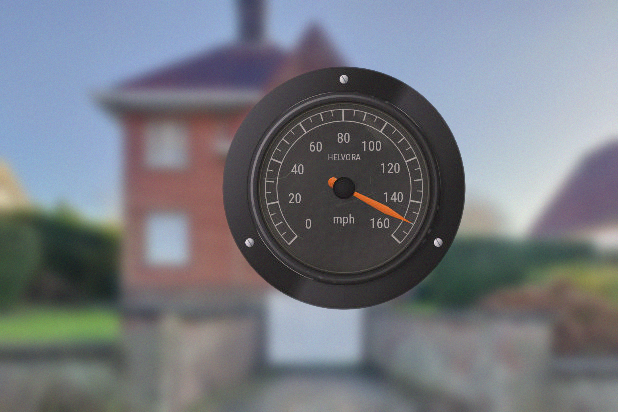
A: 150 mph
